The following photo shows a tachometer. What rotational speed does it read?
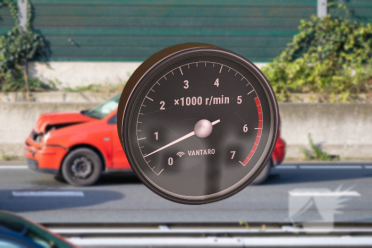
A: 600 rpm
